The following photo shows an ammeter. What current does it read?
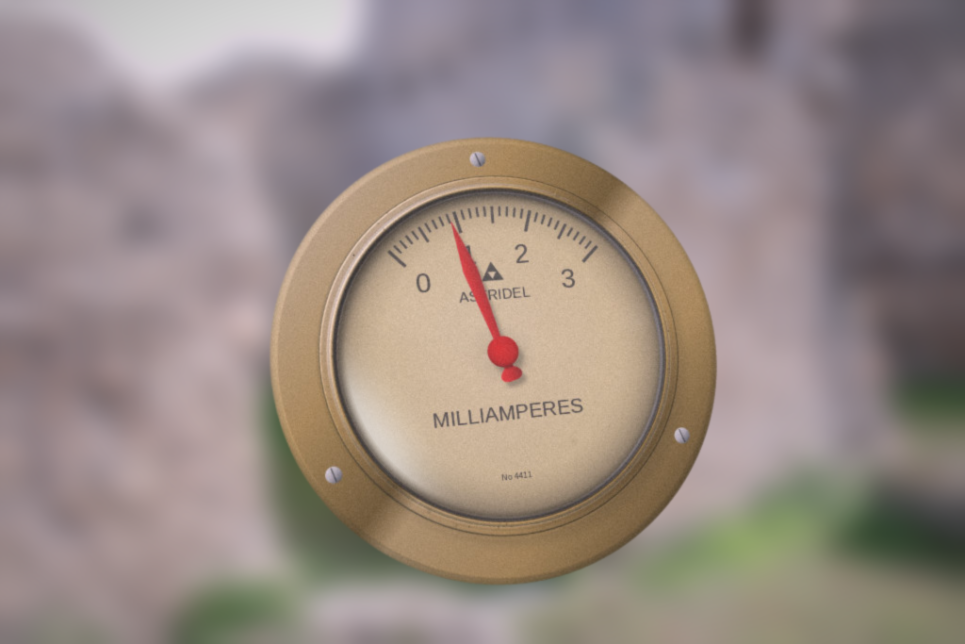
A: 0.9 mA
